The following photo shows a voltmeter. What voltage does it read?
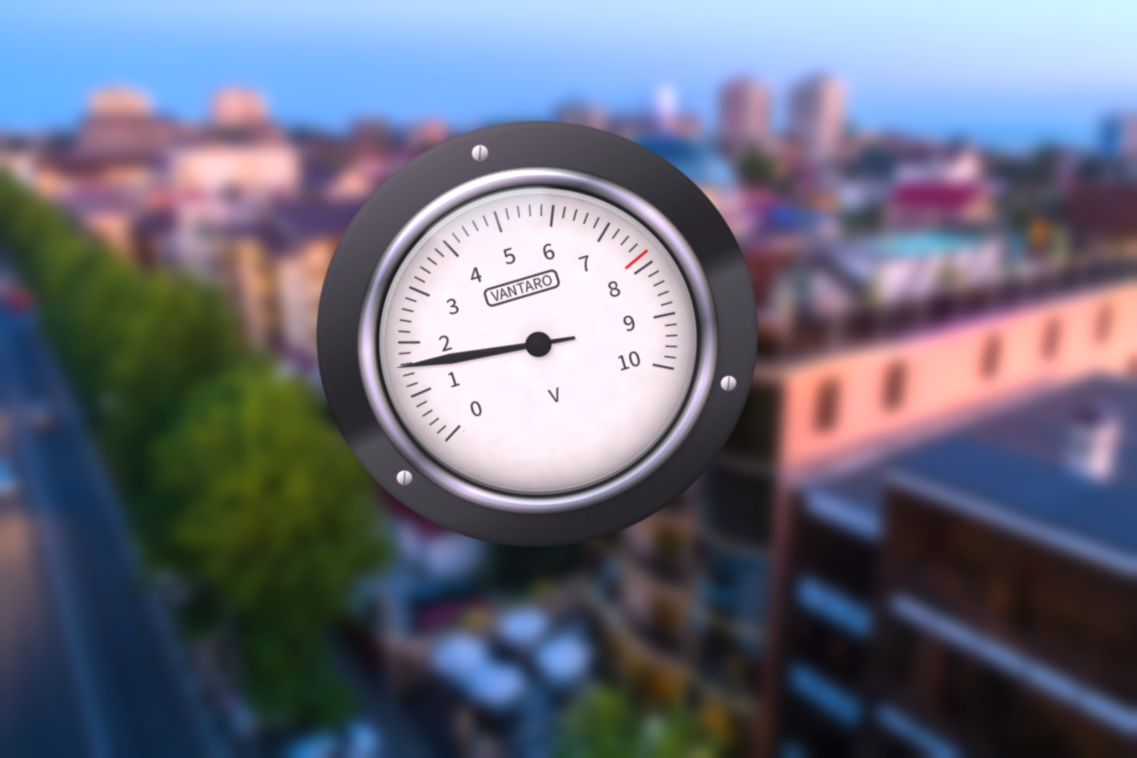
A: 1.6 V
